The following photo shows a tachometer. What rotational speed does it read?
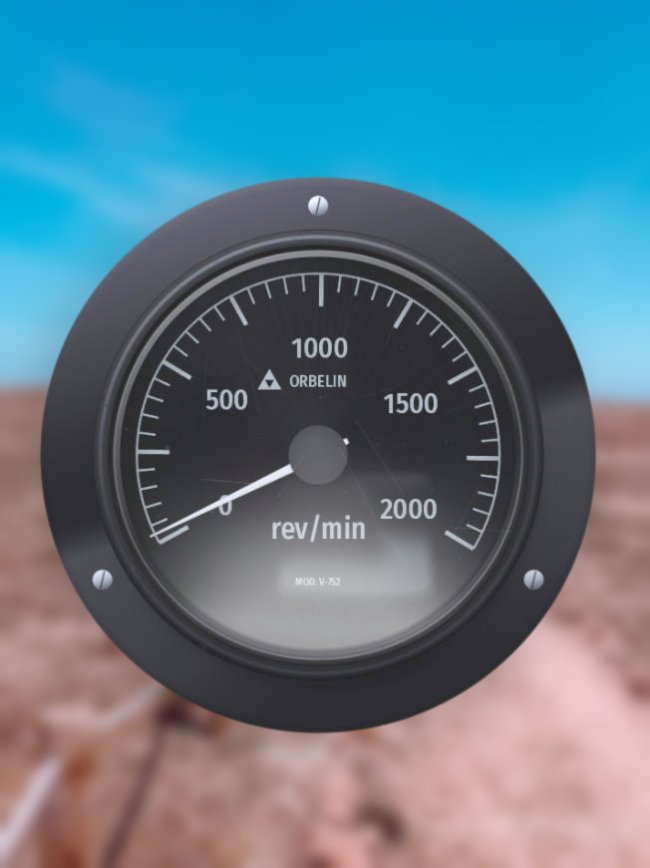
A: 25 rpm
